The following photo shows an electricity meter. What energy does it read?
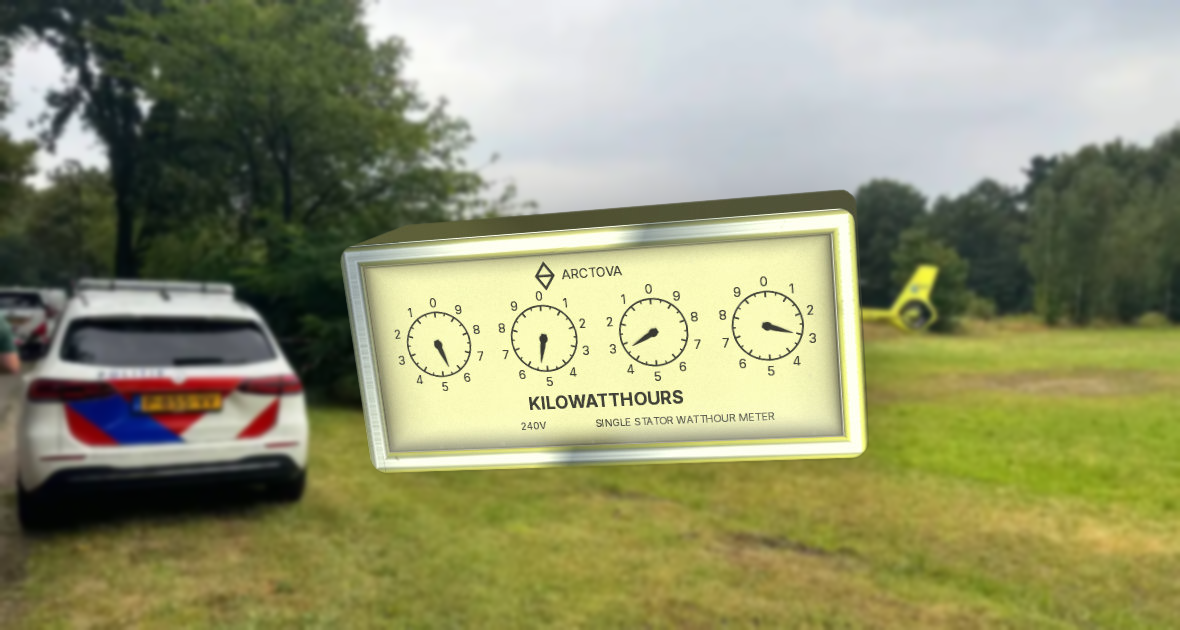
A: 5533 kWh
